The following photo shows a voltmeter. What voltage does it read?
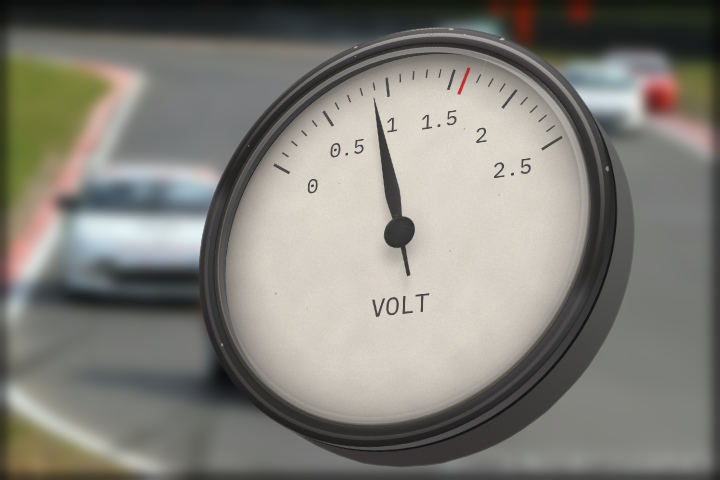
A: 0.9 V
